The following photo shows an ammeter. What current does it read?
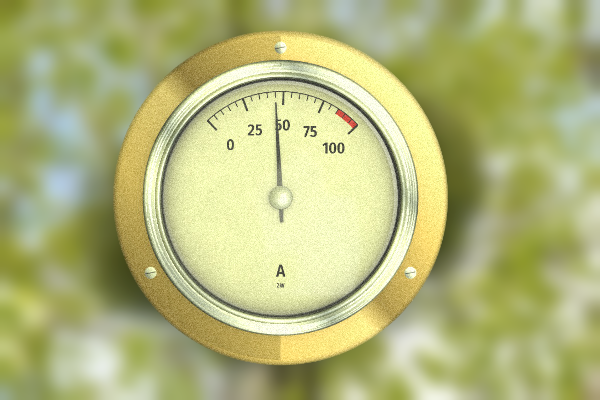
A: 45 A
